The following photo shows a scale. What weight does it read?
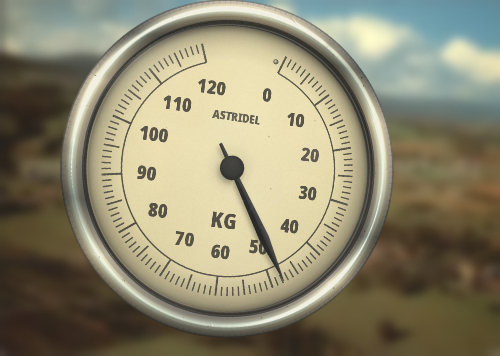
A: 48 kg
